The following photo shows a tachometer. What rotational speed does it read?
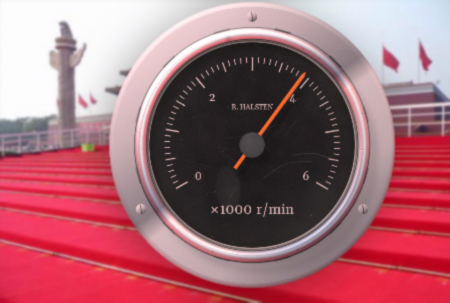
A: 3900 rpm
